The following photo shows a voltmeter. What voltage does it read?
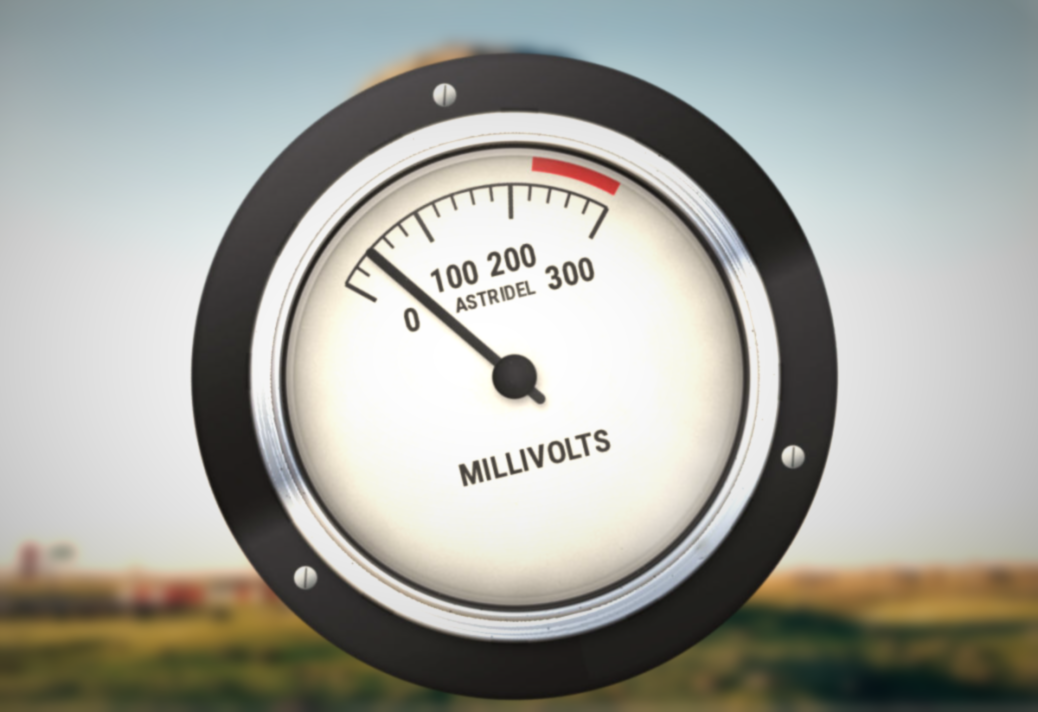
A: 40 mV
